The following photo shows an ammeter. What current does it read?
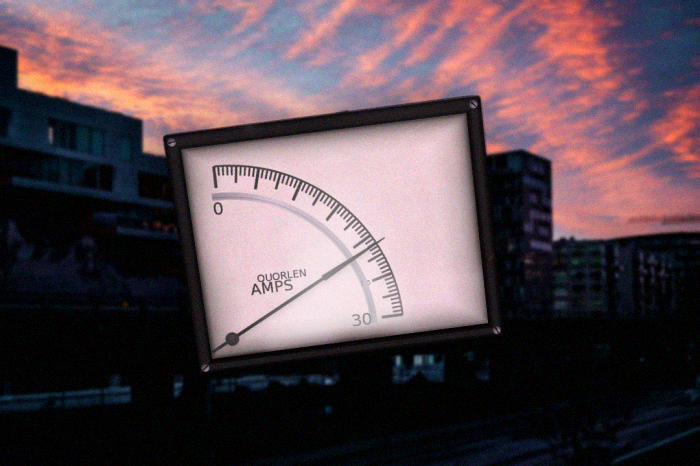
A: 21 A
